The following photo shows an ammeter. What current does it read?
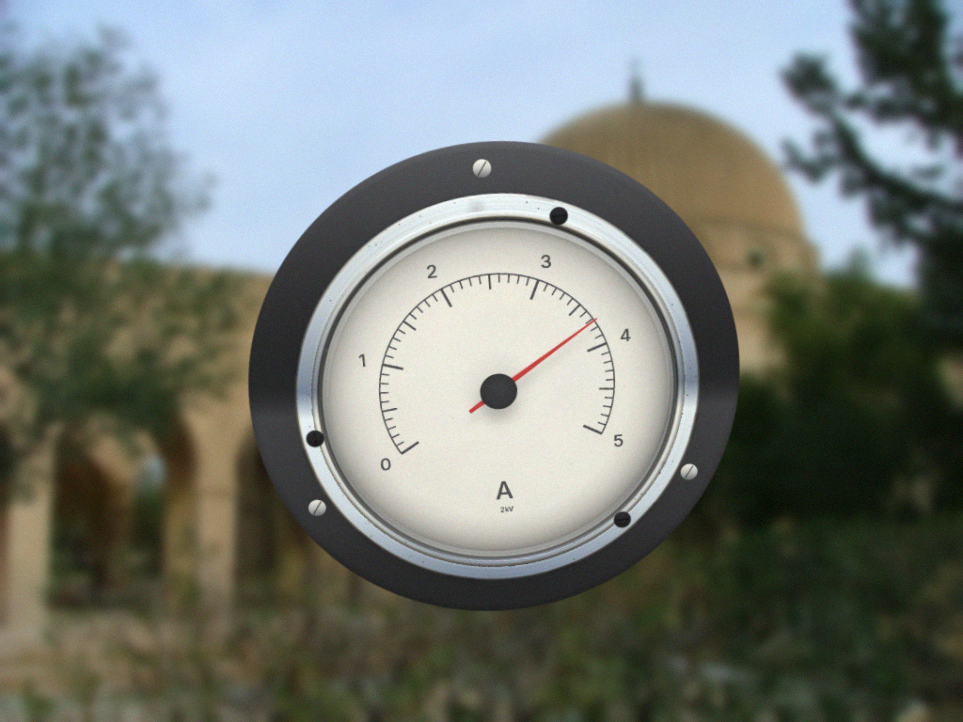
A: 3.7 A
